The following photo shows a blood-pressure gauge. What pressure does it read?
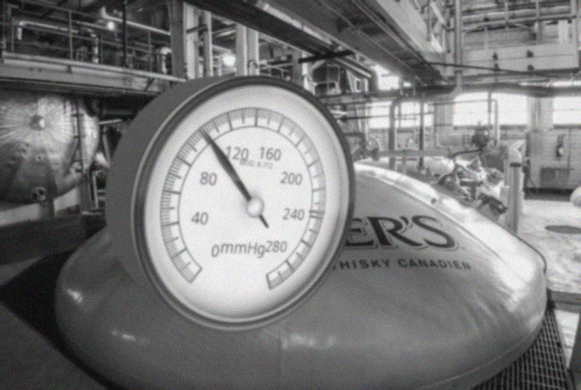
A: 100 mmHg
